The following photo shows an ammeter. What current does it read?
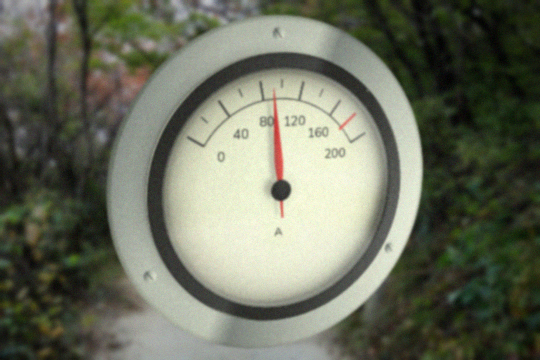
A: 90 A
